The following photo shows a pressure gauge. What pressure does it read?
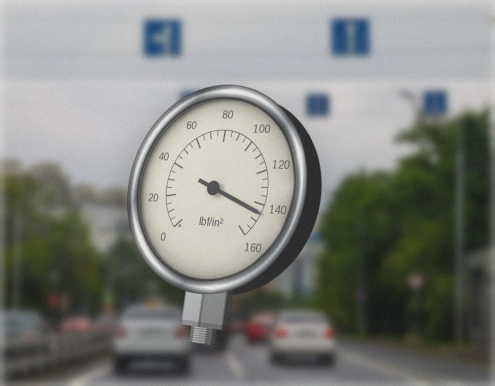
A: 145 psi
